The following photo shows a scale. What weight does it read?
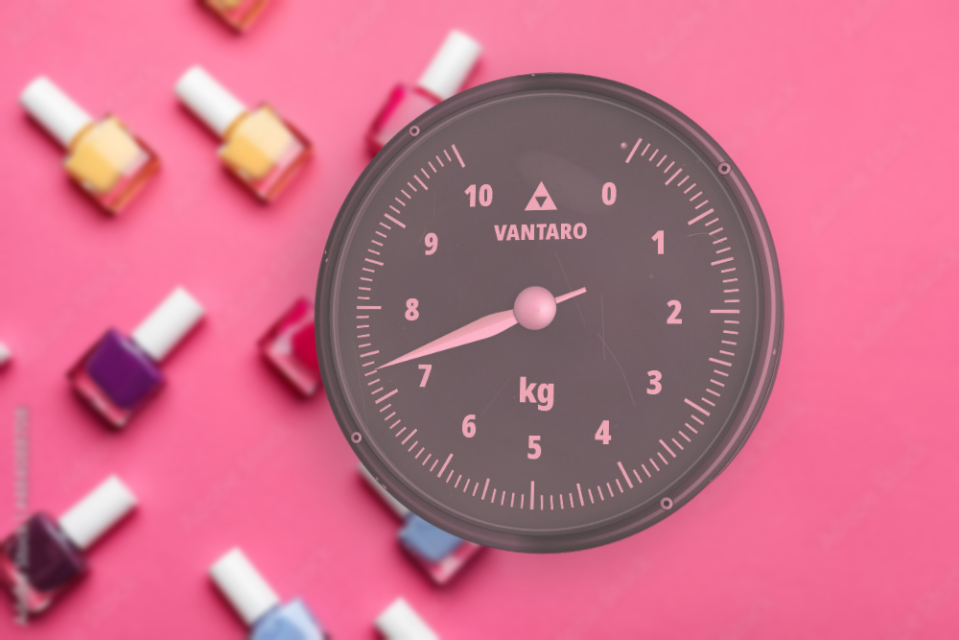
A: 7.3 kg
